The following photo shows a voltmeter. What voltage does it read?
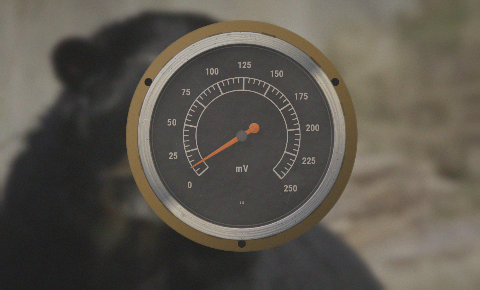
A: 10 mV
